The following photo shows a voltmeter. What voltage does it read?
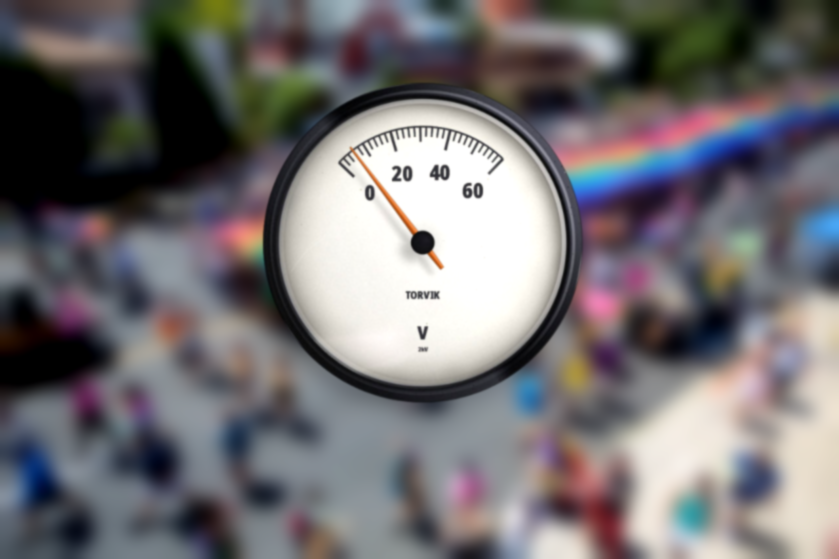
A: 6 V
